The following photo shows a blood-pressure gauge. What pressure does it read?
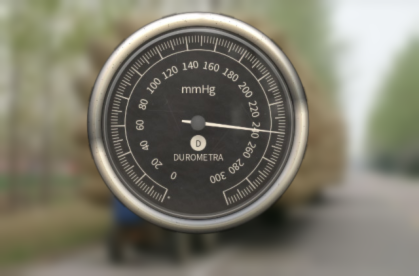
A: 240 mmHg
